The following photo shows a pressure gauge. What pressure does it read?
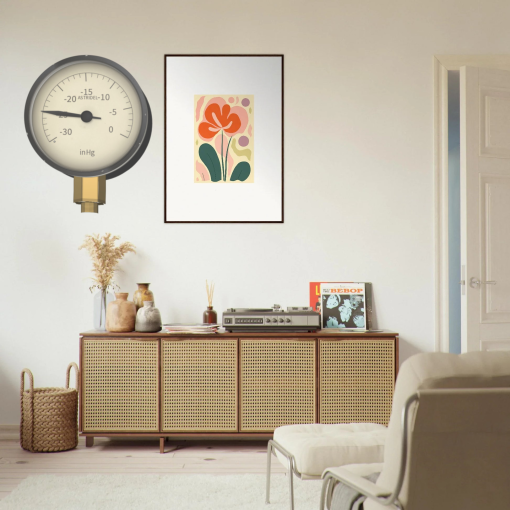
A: -25 inHg
